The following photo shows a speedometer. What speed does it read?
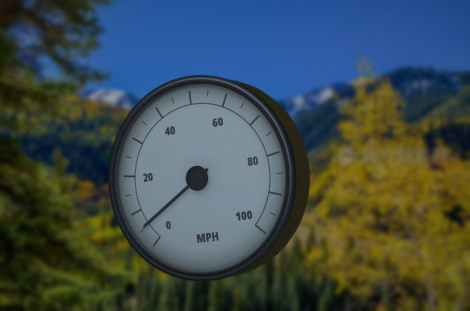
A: 5 mph
